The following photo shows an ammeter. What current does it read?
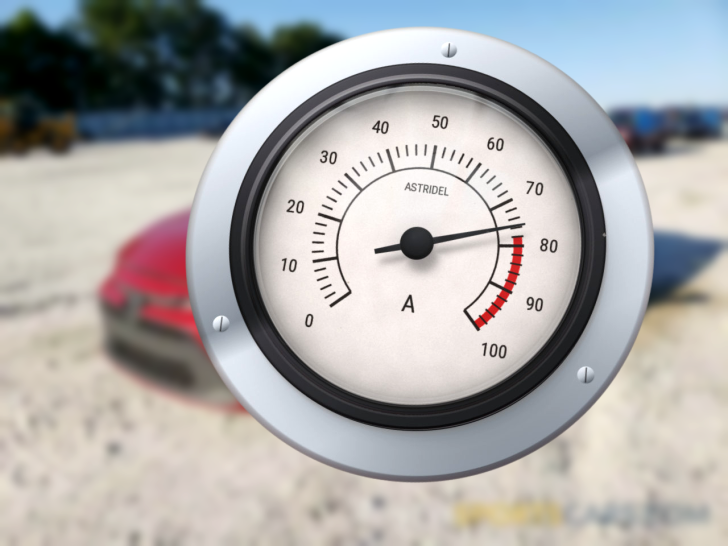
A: 76 A
